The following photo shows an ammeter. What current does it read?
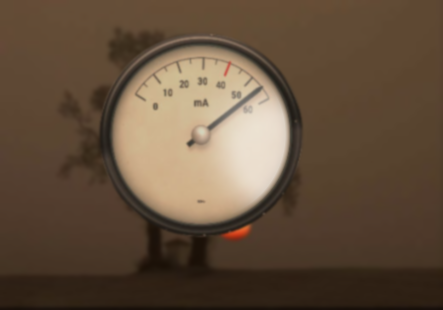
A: 55 mA
